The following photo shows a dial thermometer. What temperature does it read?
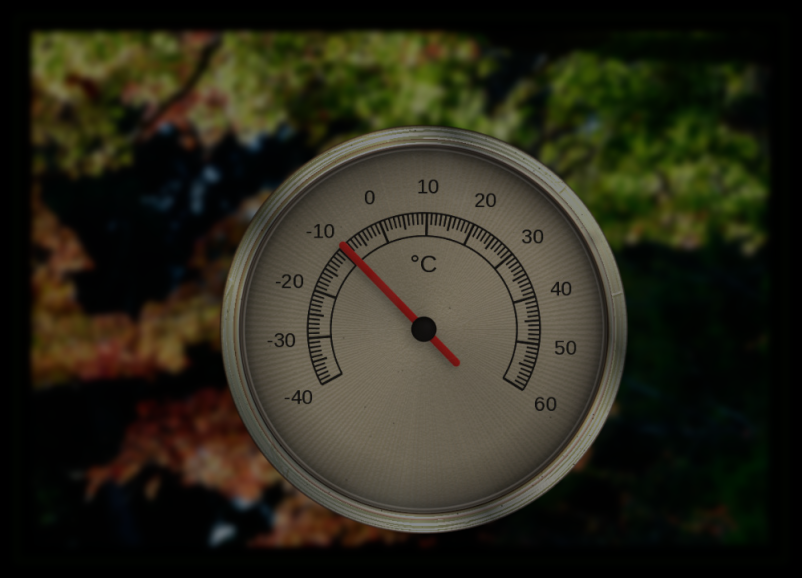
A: -9 °C
